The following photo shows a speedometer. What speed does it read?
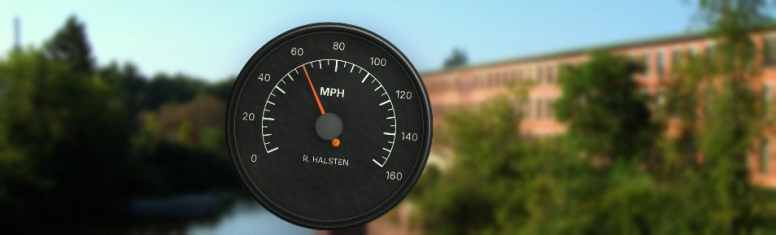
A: 60 mph
